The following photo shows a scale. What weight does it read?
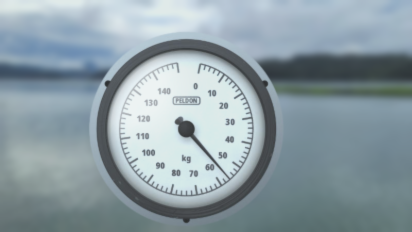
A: 56 kg
